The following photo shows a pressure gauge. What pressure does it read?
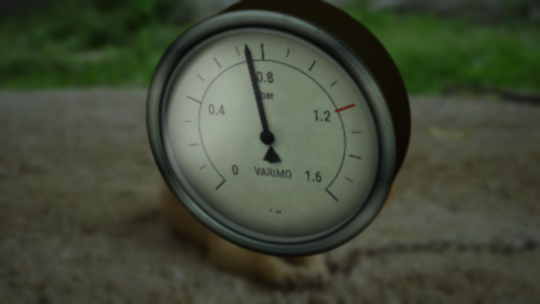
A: 0.75 bar
